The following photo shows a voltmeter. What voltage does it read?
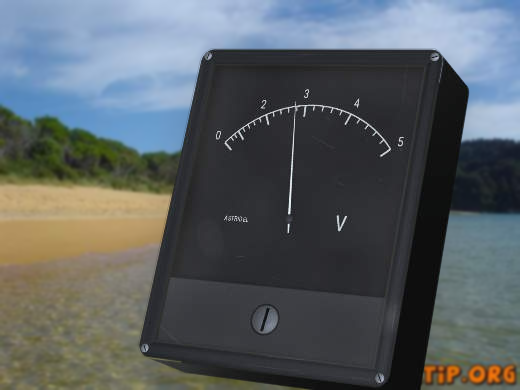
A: 2.8 V
